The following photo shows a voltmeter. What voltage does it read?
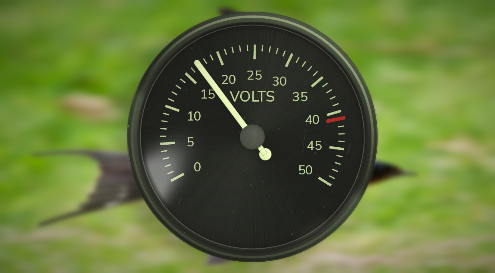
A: 17 V
